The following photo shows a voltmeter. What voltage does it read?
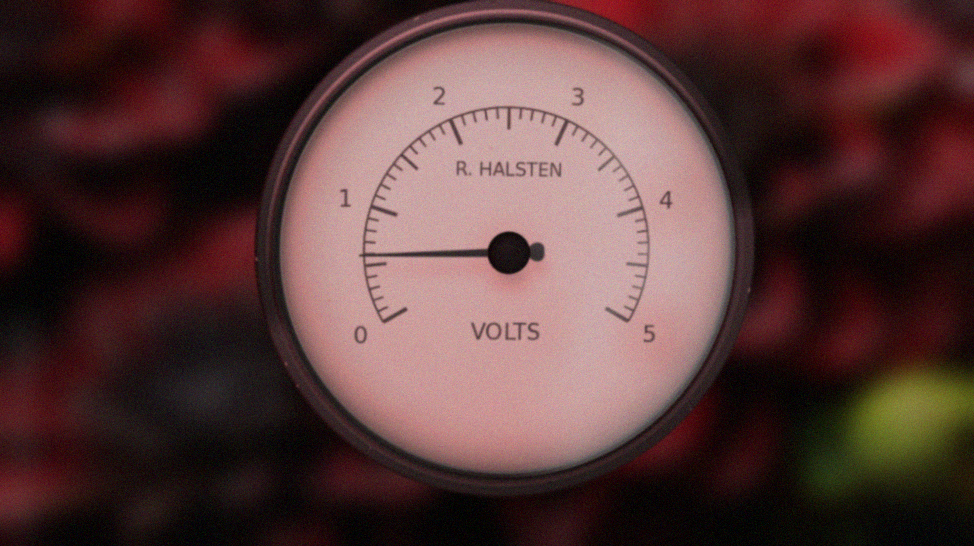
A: 0.6 V
